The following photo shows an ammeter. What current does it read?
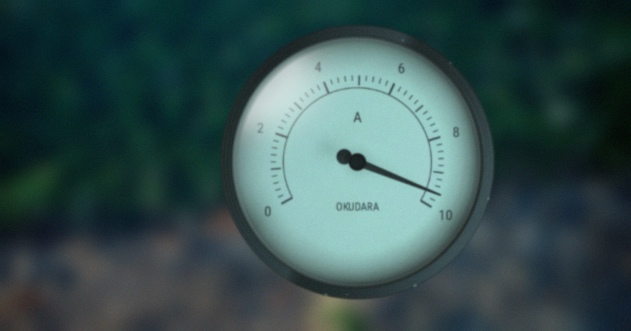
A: 9.6 A
